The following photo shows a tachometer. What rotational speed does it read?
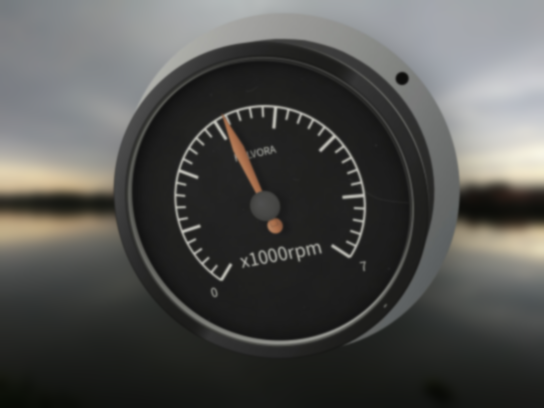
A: 3200 rpm
